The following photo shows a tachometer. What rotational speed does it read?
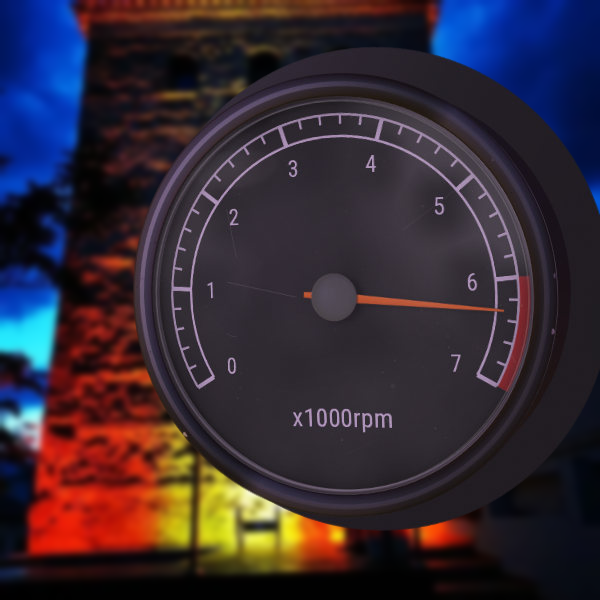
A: 6300 rpm
